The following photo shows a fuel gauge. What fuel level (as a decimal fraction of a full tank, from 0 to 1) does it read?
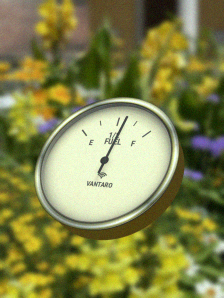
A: 0.625
